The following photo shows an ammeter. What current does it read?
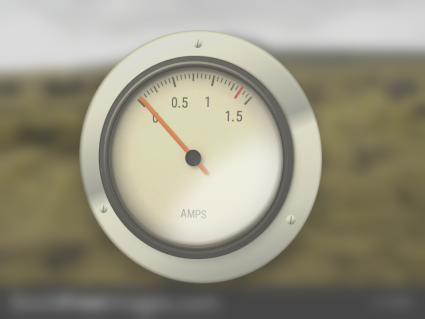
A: 0.05 A
